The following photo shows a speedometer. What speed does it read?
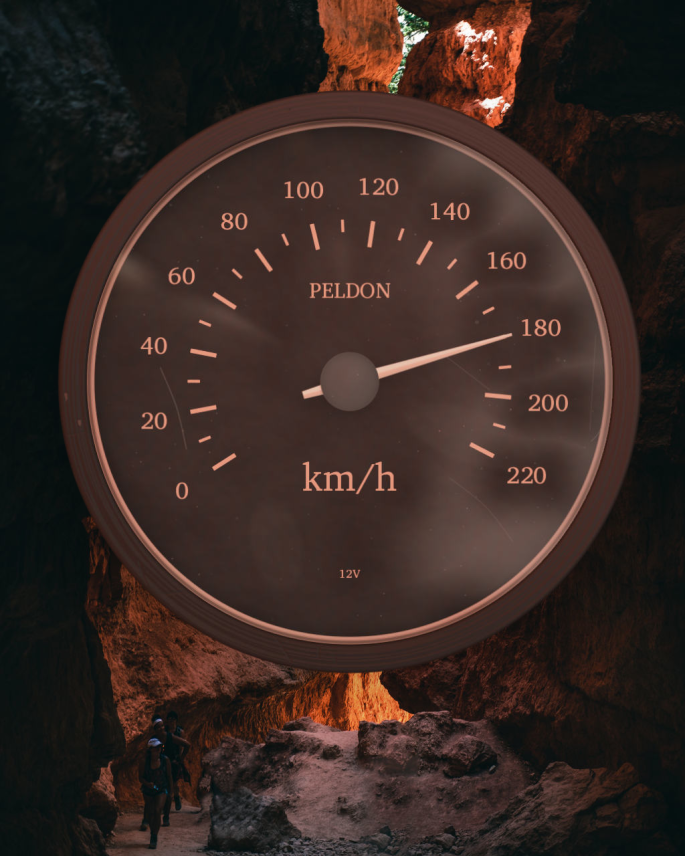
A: 180 km/h
